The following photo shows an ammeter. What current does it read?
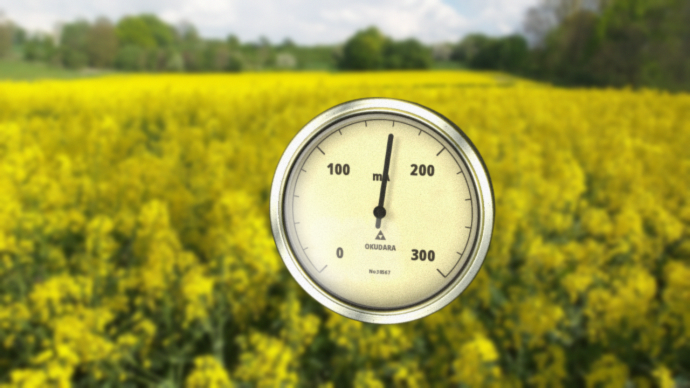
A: 160 mA
